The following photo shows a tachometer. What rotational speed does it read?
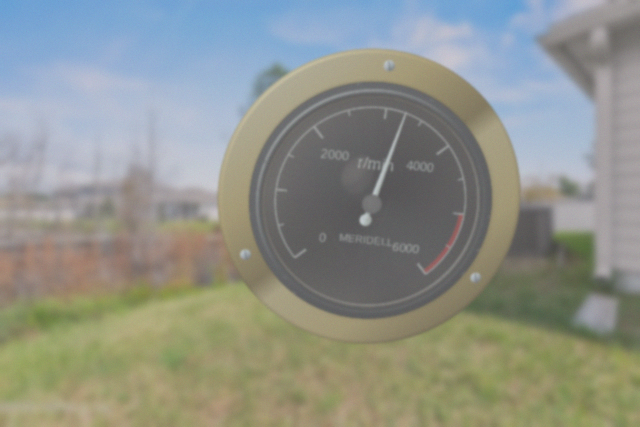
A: 3250 rpm
